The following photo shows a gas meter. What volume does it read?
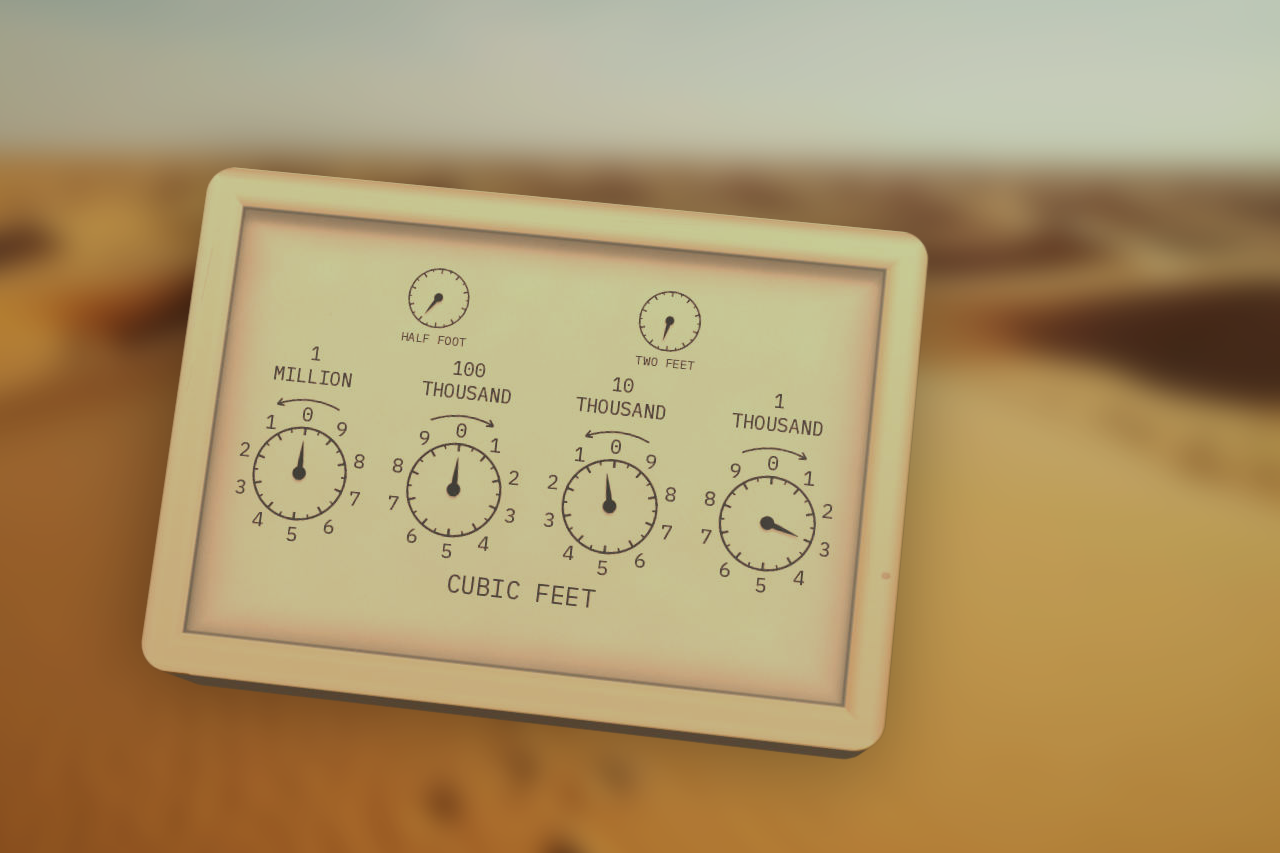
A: 300 ft³
